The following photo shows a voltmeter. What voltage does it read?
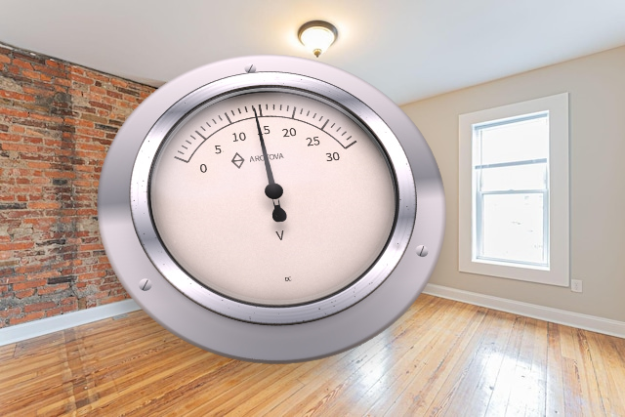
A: 14 V
